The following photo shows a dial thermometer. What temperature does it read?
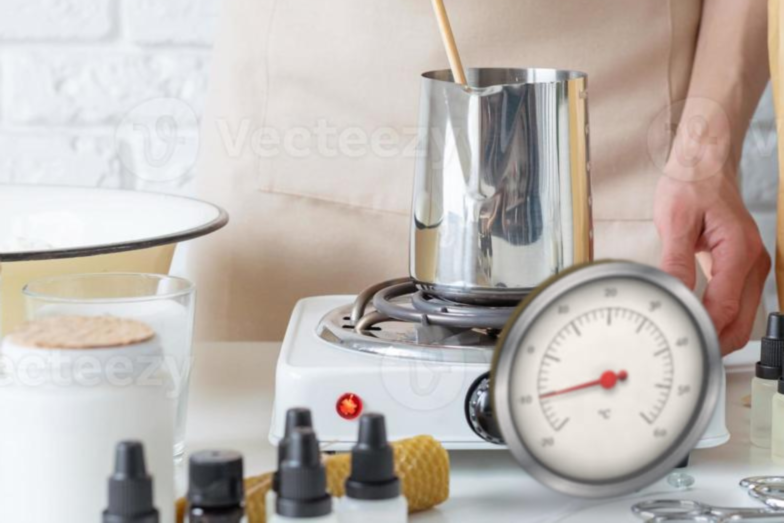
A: -10 °C
